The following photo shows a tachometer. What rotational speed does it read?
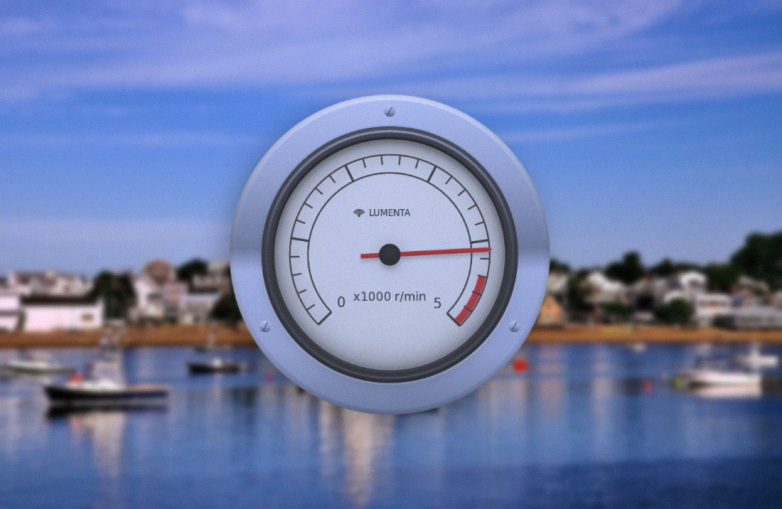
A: 4100 rpm
